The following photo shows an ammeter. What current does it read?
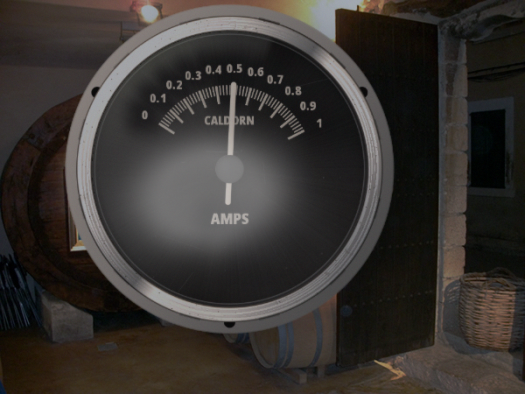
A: 0.5 A
